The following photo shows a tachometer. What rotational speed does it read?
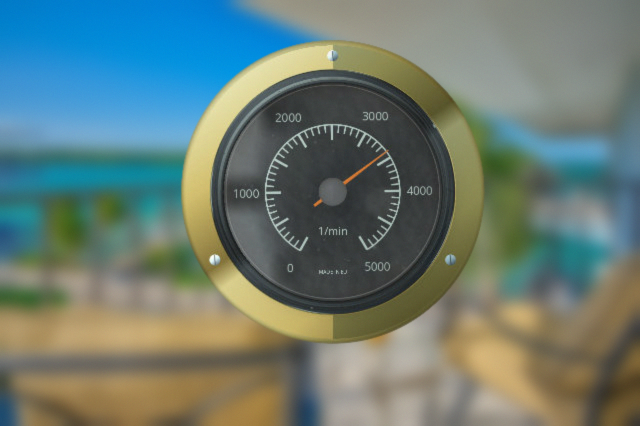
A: 3400 rpm
